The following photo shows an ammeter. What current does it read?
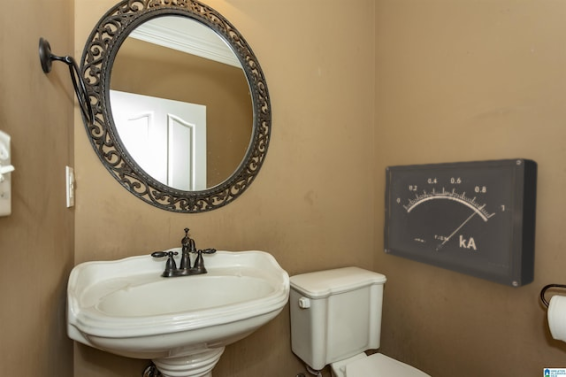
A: 0.9 kA
